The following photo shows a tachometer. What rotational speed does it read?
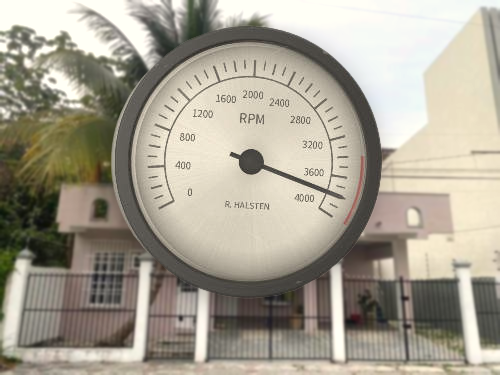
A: 3800 rpm
